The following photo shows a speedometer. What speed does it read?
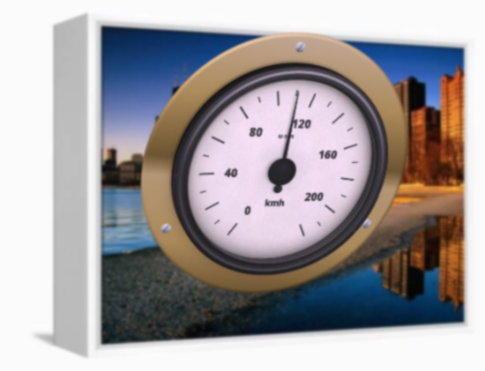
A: 110 km/h
